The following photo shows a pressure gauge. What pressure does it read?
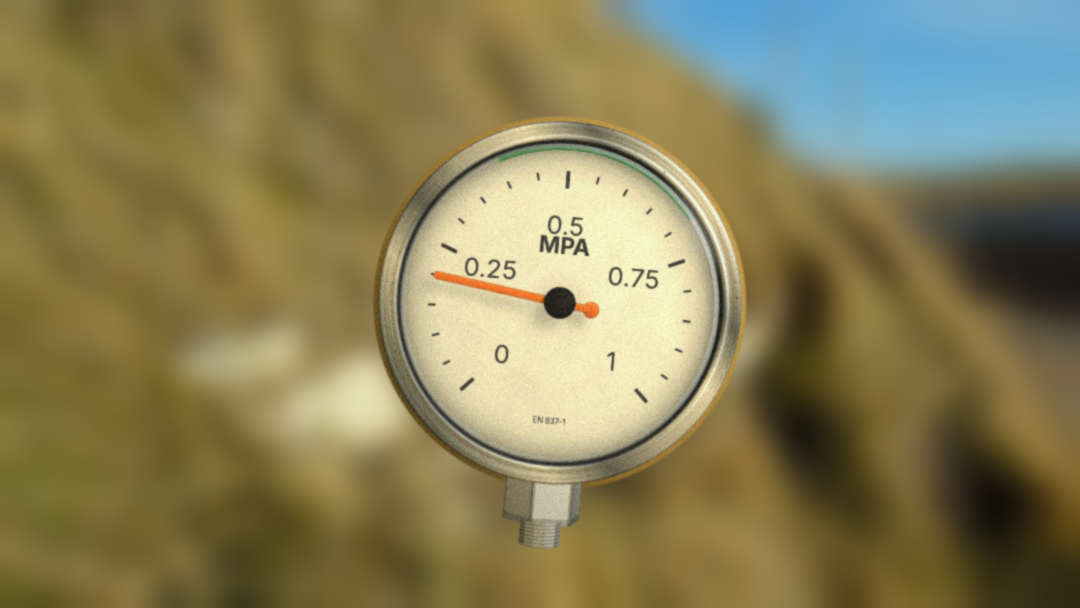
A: 0.2 MPa
